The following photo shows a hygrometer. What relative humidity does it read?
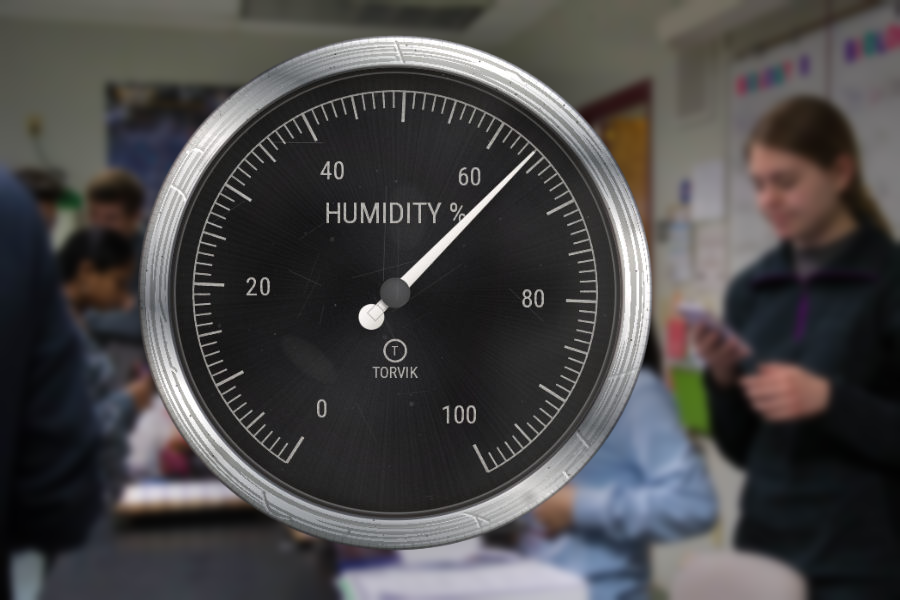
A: 64 %
